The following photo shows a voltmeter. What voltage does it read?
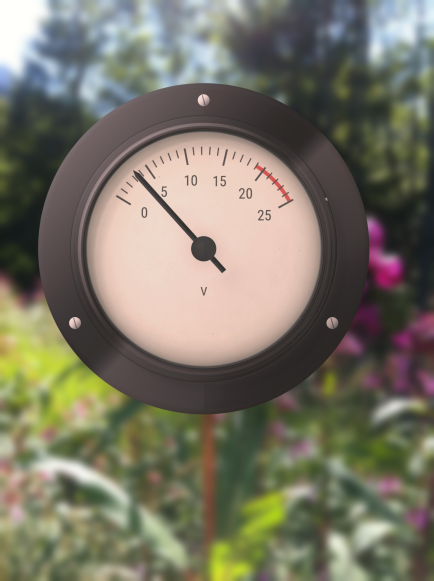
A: 3.5 V
